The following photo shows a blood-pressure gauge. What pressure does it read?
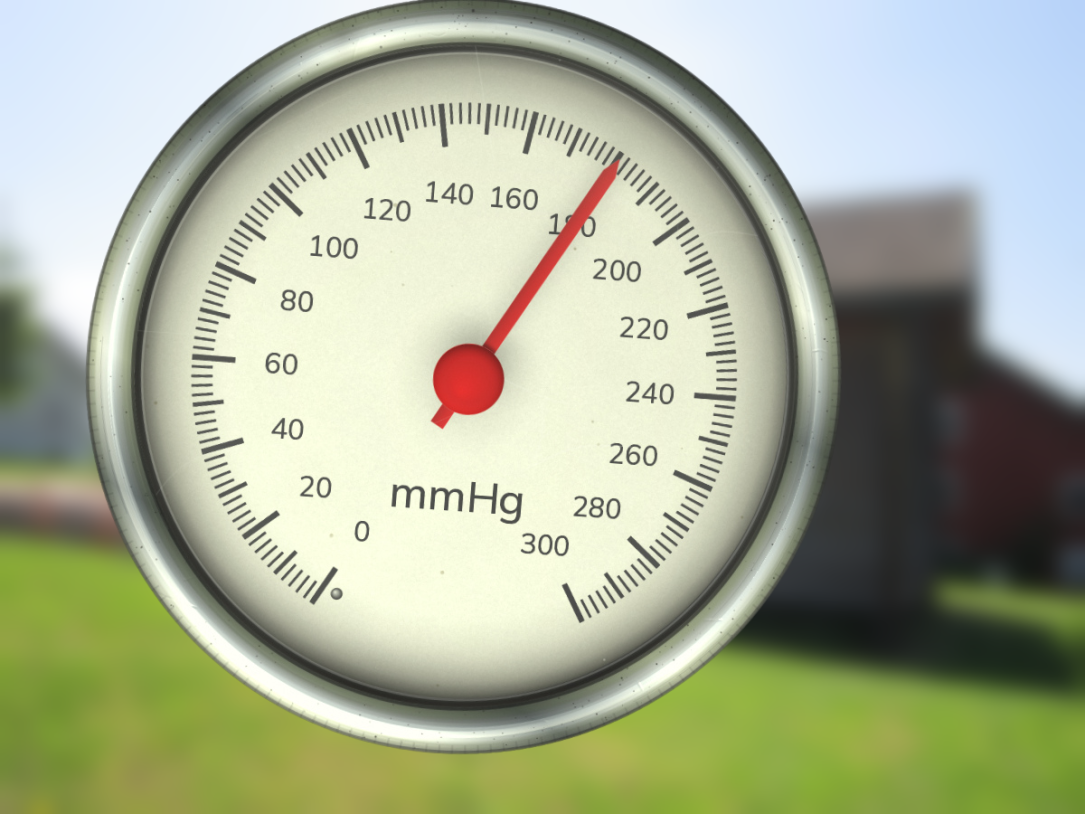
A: 180 mmHg
